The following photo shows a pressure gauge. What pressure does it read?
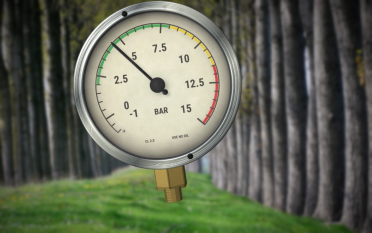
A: 4.5 bar
